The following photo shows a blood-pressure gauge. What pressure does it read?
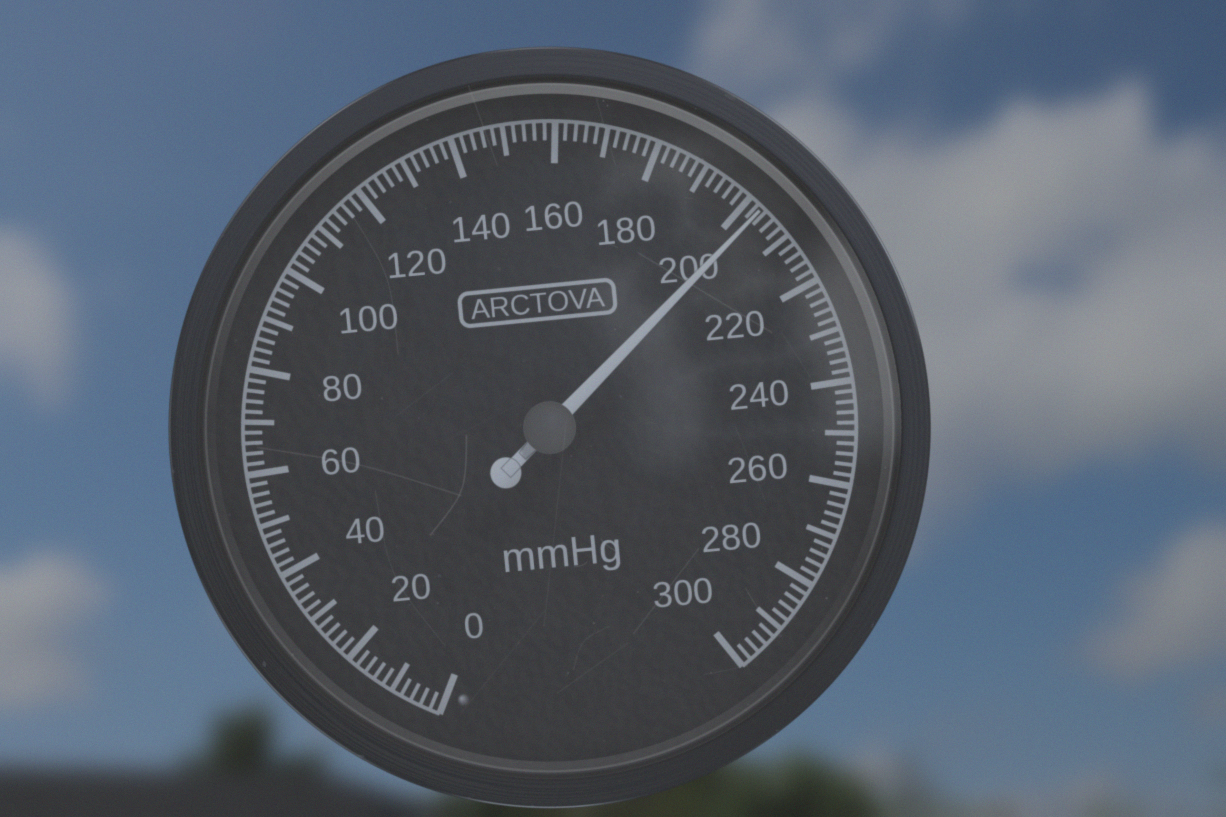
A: 203 mmHg
